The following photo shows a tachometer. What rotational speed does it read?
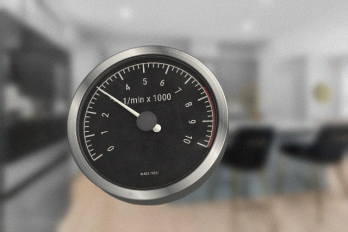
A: 3000 rpm
